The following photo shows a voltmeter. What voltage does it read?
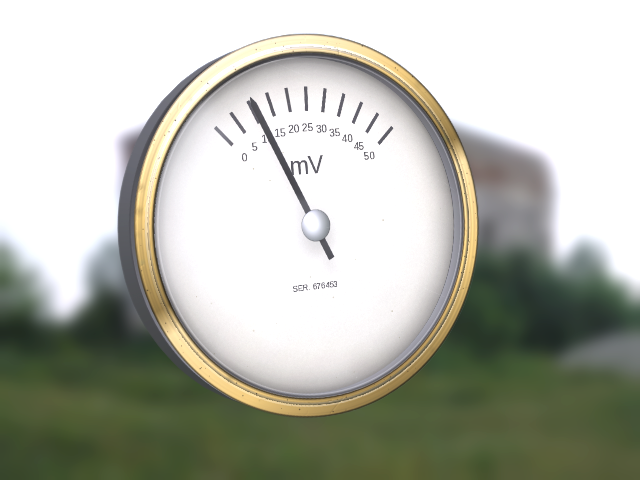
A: 10 mV
